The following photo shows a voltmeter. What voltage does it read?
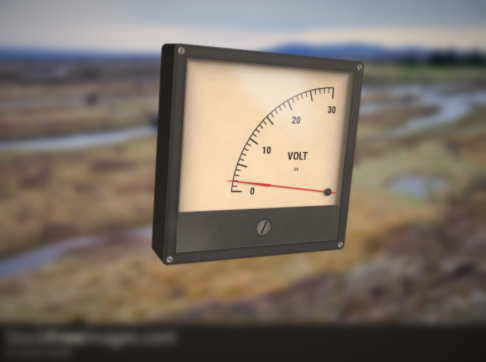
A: 2 V
